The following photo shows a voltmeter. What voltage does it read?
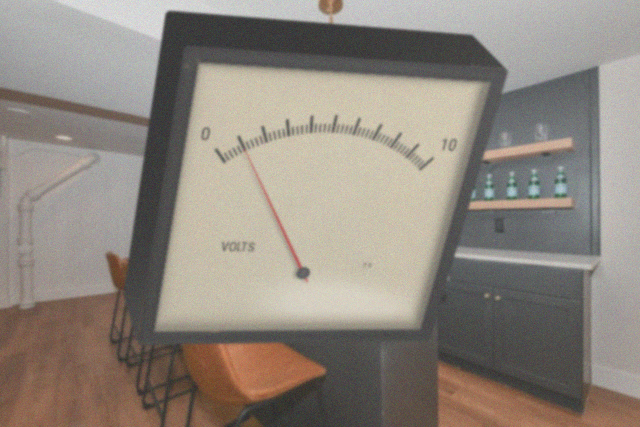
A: 1 V
